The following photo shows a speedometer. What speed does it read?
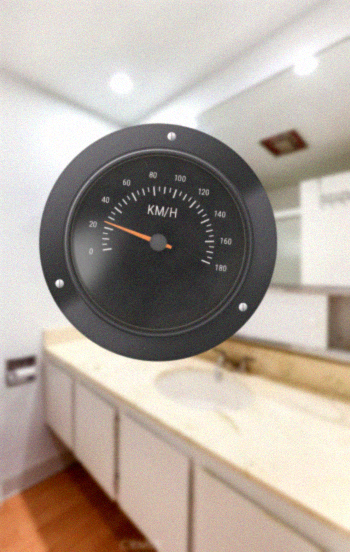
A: 25 km/h
